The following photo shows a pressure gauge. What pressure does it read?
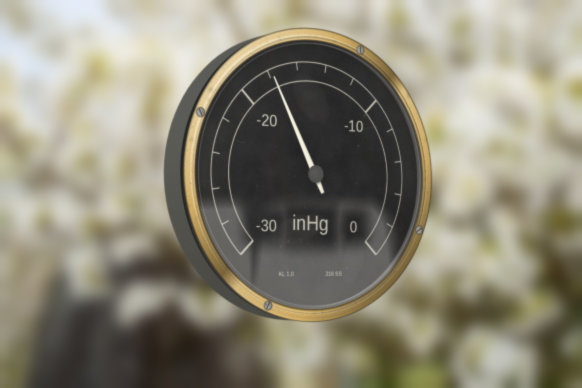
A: -18 inHg
